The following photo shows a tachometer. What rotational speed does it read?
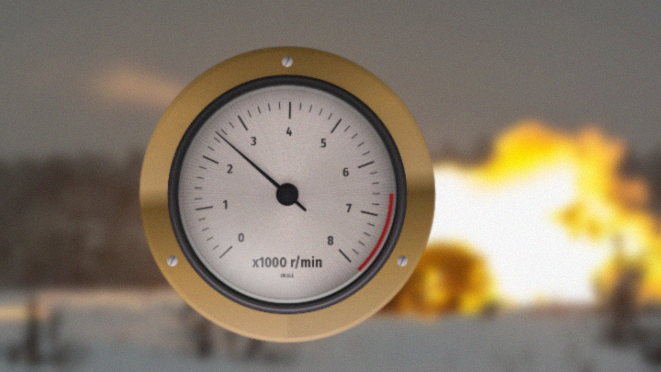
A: 2500 rpm
